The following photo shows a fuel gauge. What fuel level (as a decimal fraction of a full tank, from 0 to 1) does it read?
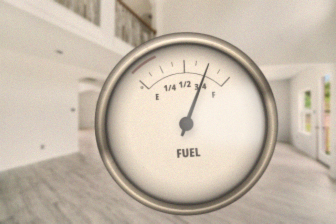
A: 0.75
